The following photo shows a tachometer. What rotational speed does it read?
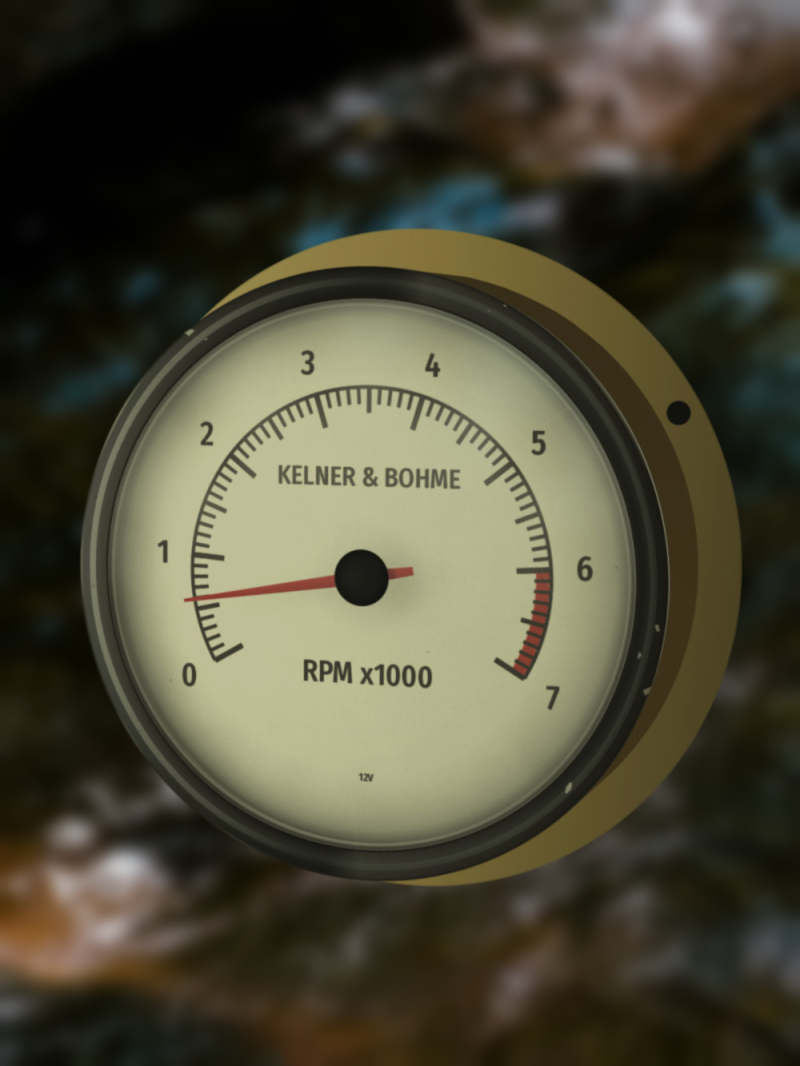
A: 600 rpm
